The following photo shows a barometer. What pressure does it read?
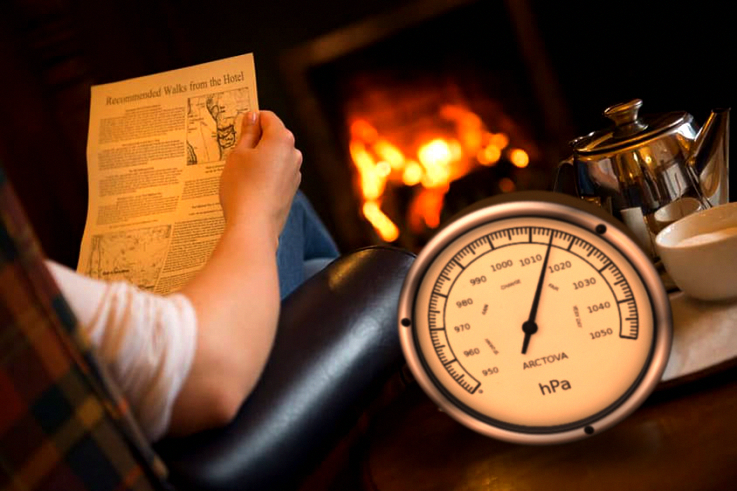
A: 1015 hPa
